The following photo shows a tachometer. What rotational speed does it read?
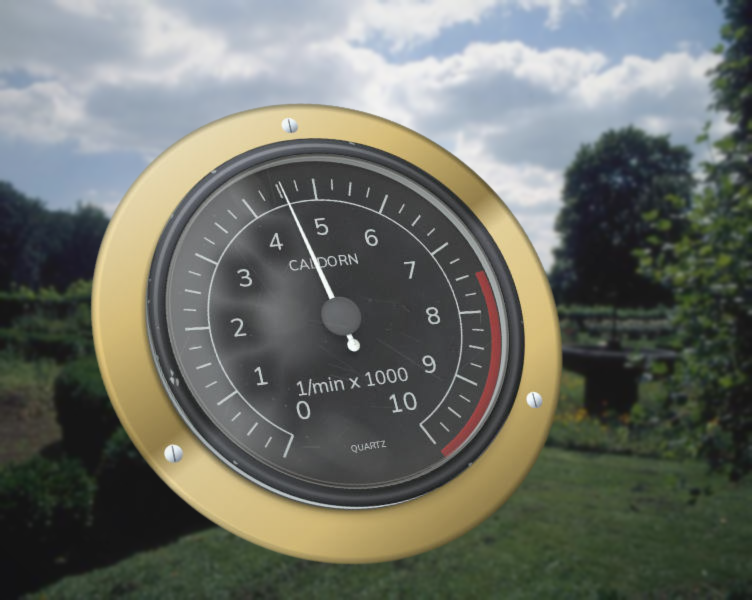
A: 4500 rpm
